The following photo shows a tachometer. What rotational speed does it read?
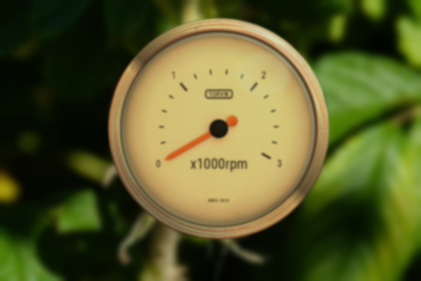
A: 0 rpm
